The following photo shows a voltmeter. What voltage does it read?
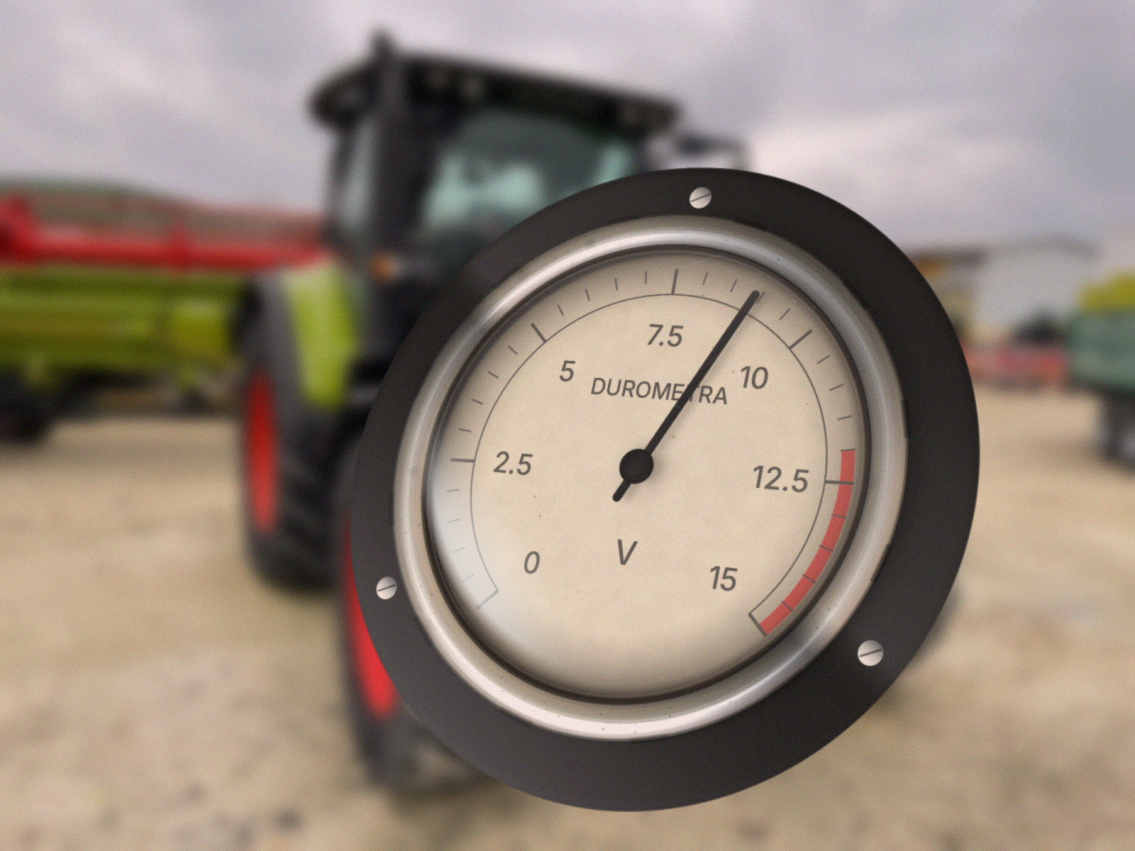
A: 9 V
